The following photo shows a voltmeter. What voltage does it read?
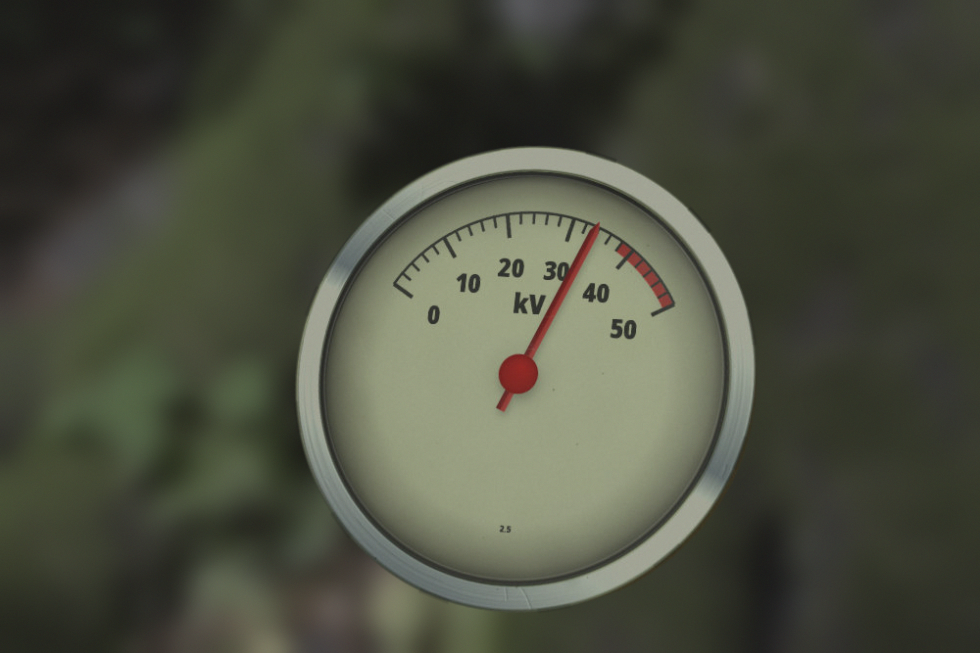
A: 34 kV
